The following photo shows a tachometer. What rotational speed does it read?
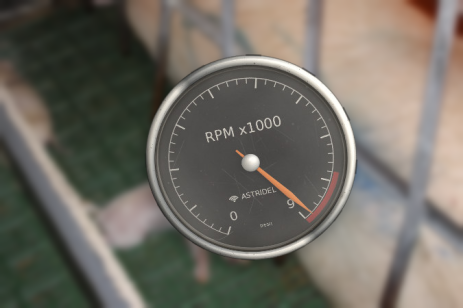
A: 8800 rpm
